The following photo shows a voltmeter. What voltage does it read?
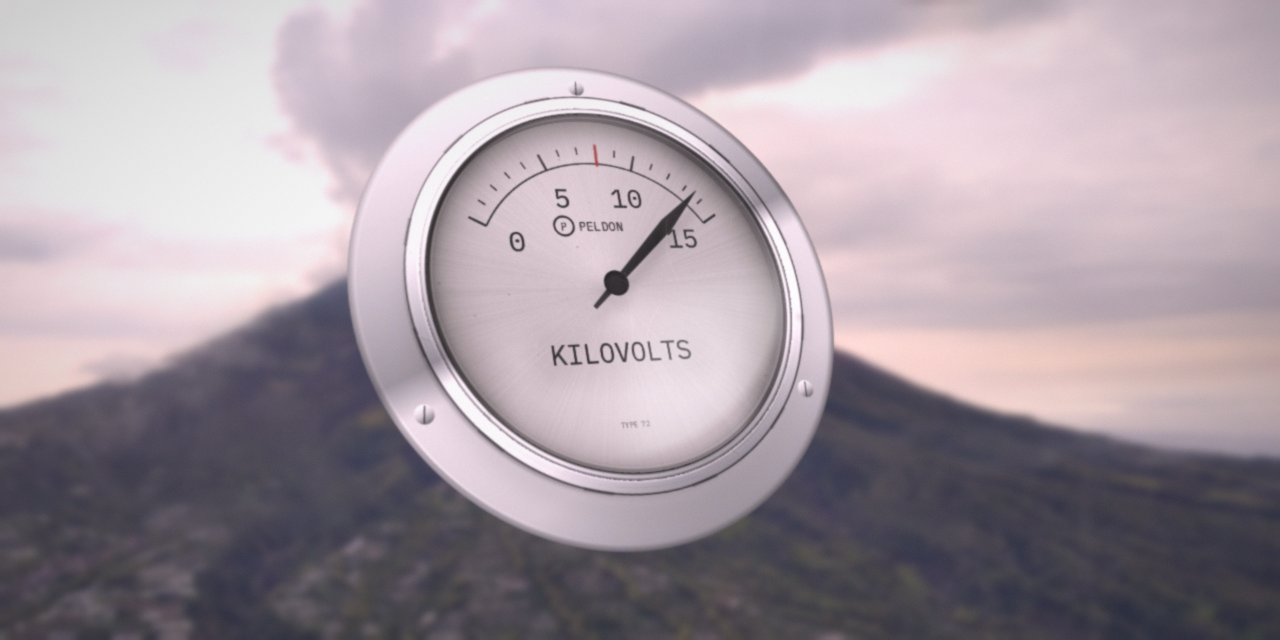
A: 13.5 kV
